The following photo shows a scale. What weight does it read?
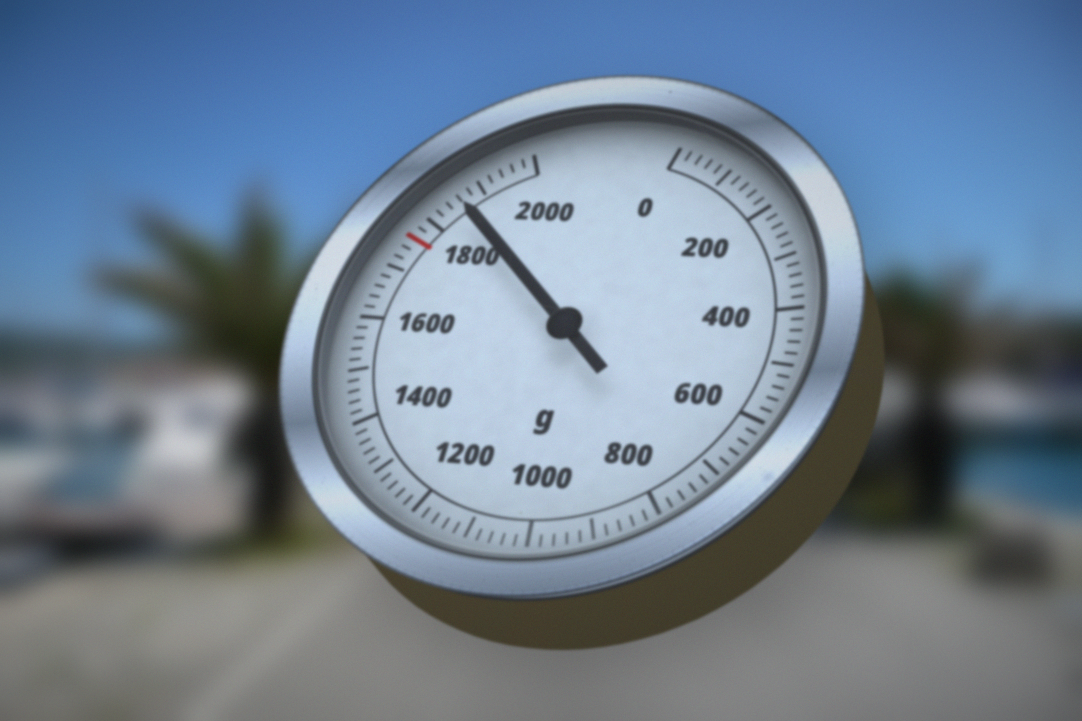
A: 1860 g
